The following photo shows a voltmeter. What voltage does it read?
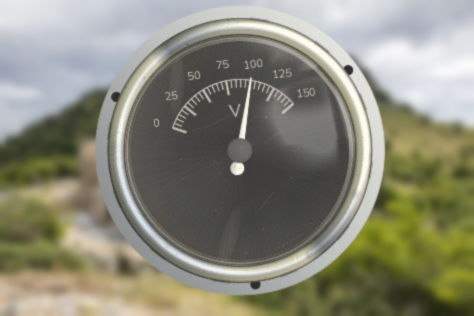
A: 100 V
